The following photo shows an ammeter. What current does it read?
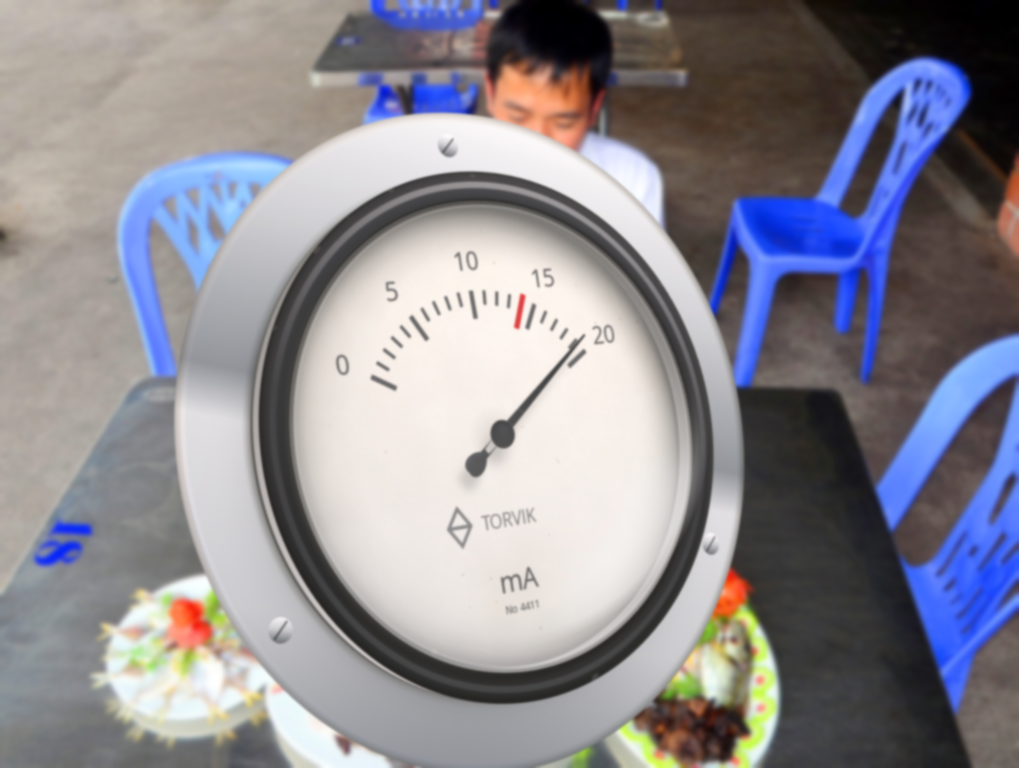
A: 19 mA
